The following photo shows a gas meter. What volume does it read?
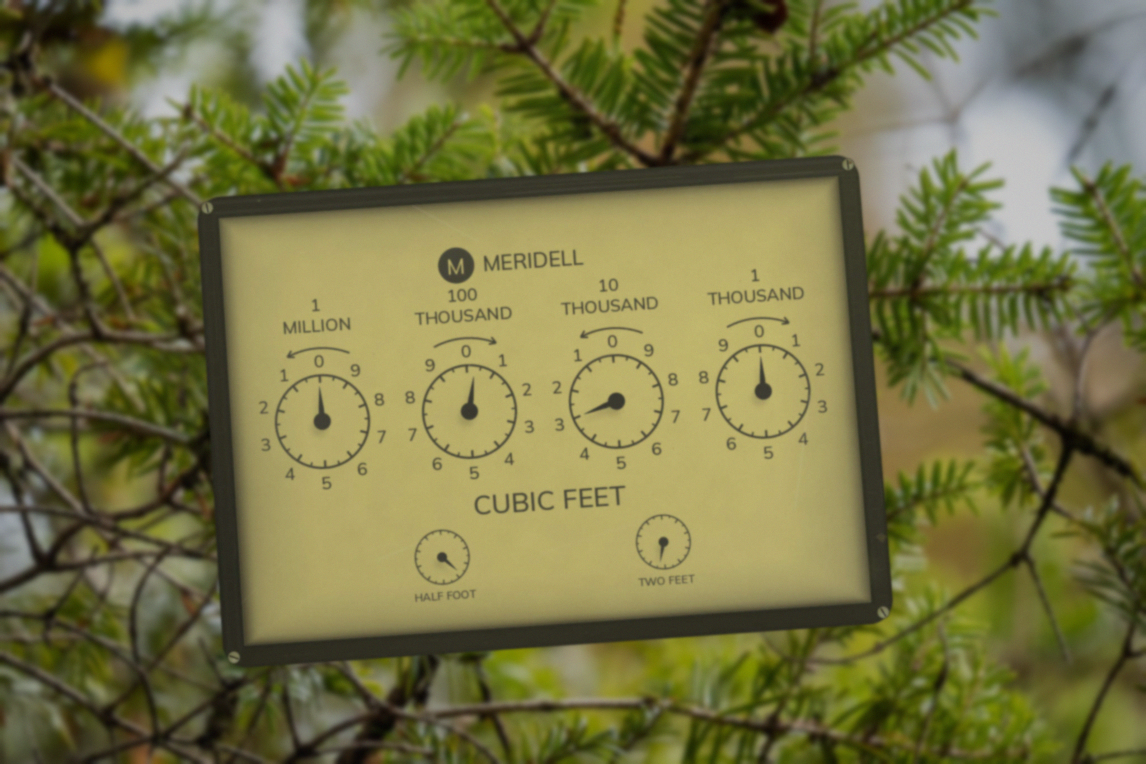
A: 3000 ft³
